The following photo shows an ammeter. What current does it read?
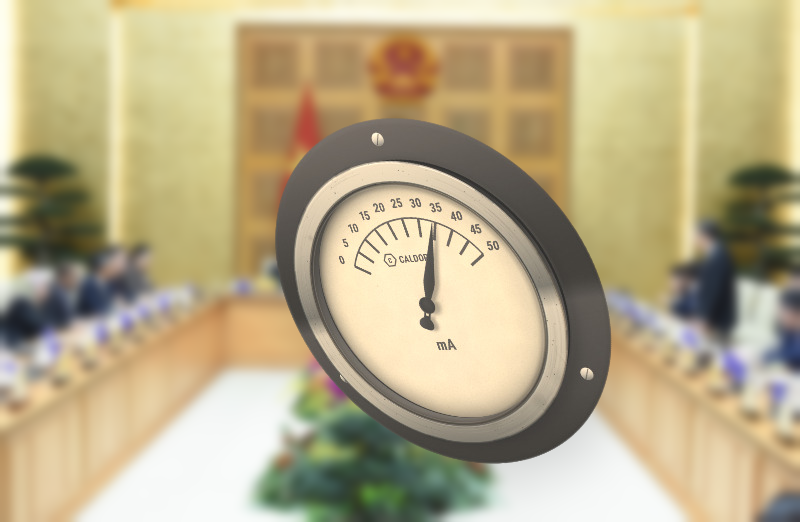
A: 35 mA
